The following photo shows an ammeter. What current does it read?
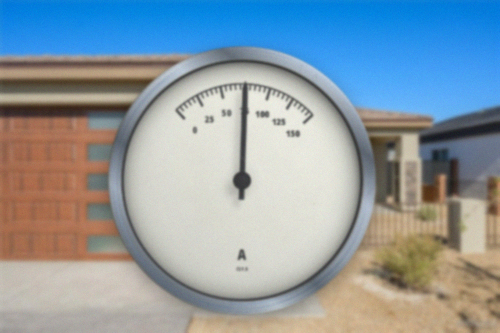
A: 75 A
